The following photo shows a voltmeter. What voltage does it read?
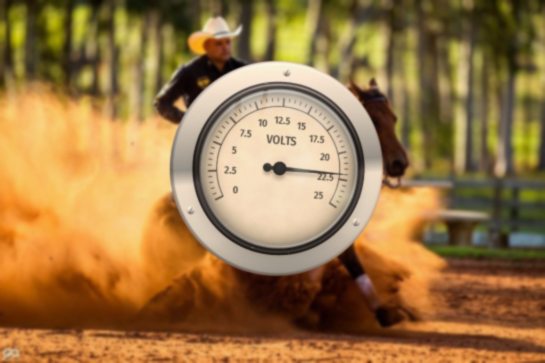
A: 22 V
